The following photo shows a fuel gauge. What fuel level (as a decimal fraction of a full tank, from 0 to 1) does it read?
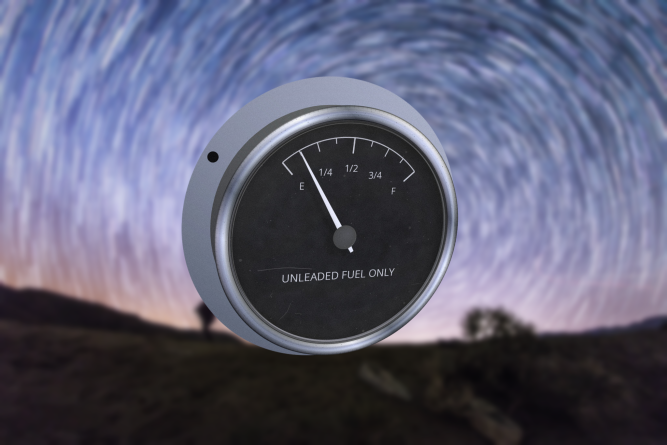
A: 0.125
